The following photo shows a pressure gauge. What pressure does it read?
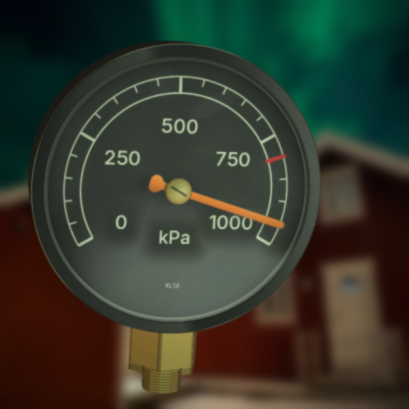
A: 950 kPa
